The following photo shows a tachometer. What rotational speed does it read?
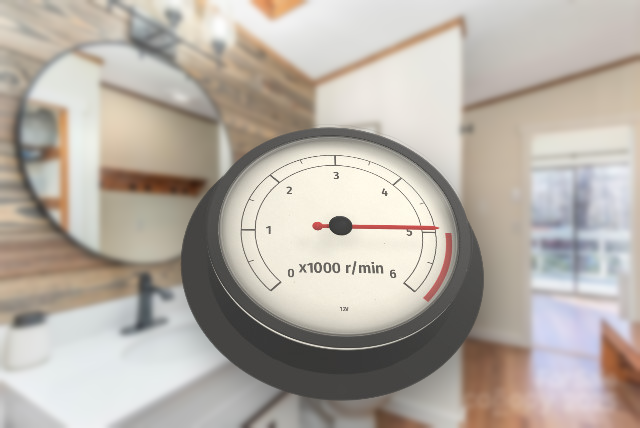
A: 5000 rpm
